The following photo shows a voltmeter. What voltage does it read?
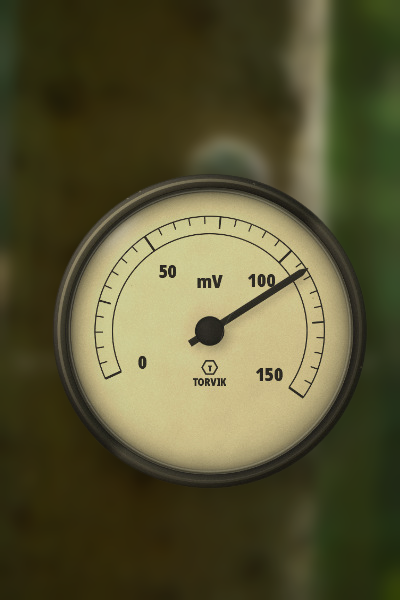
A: 107.5 mV
